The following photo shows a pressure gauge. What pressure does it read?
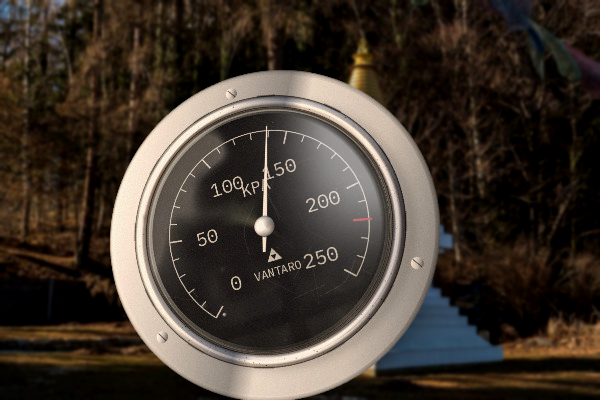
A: 140 kPa
